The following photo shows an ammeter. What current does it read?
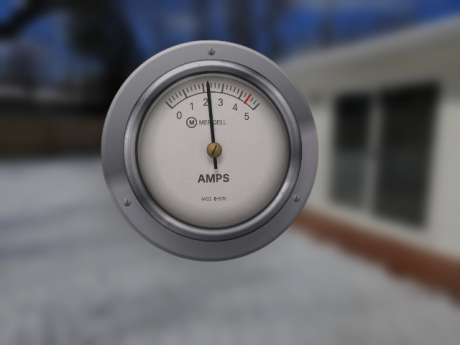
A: 2.2 A
